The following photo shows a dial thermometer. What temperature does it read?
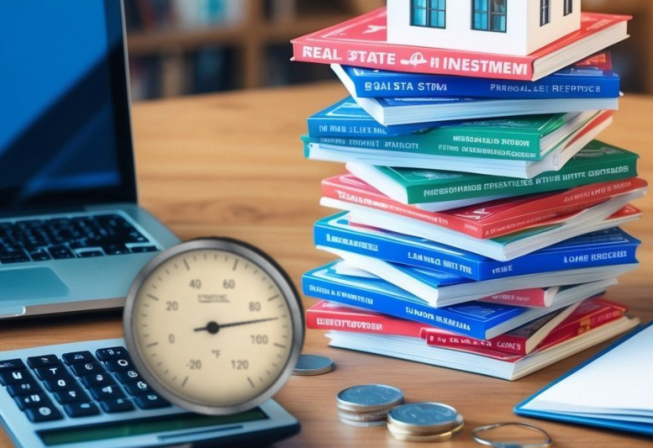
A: 88 °F
